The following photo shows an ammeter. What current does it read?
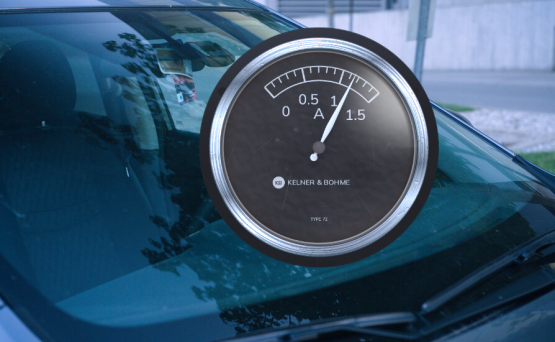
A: 1.15 A
